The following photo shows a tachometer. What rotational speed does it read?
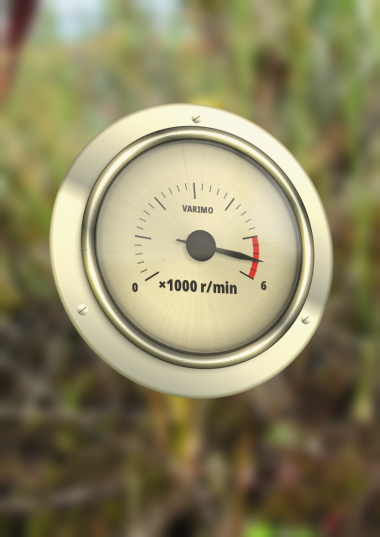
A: 5600 rpm
